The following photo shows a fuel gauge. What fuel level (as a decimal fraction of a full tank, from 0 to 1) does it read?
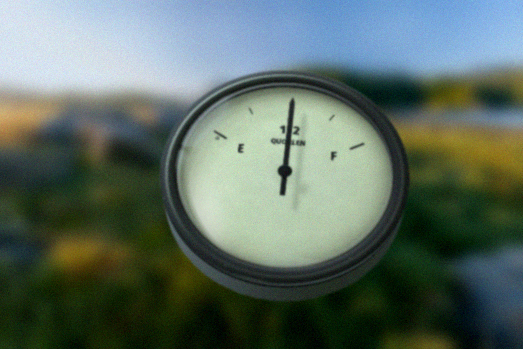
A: 0.5
